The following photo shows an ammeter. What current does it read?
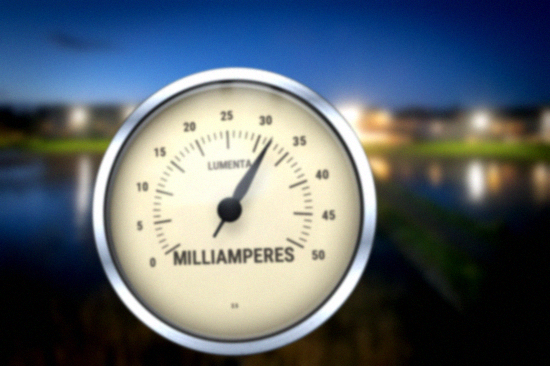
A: 32 mA
